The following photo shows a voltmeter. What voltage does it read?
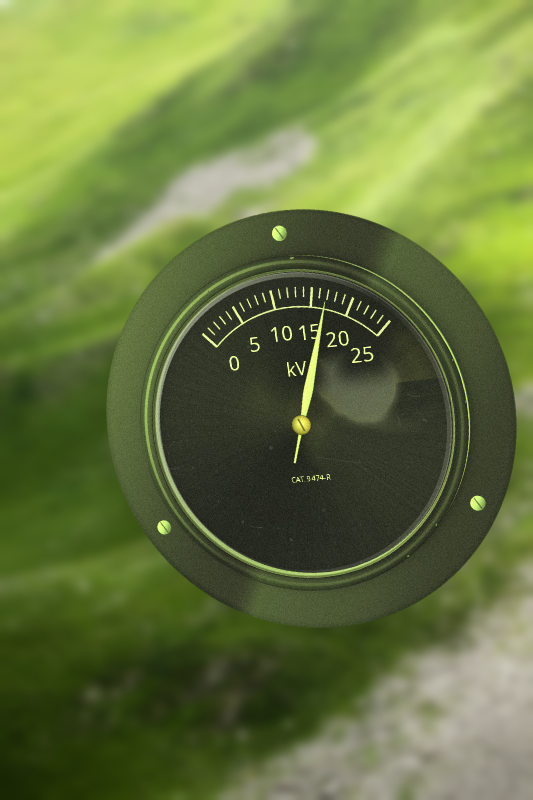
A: 17 kV
